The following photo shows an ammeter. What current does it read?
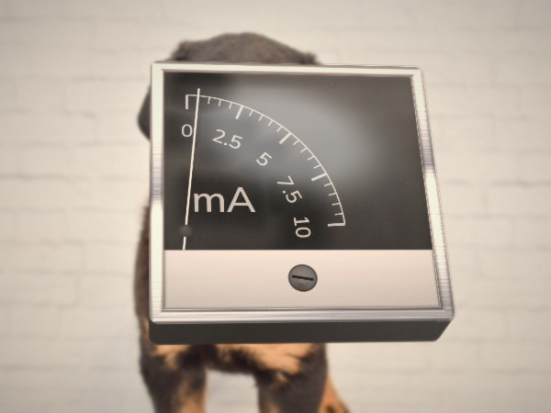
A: 0.5 mA
